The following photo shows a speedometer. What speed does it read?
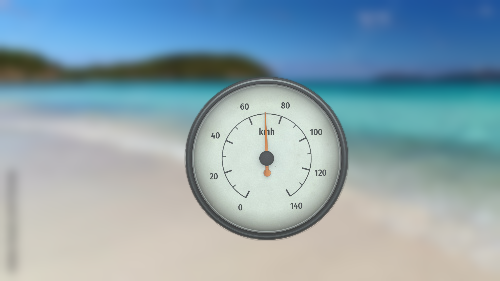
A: 70 km/h
